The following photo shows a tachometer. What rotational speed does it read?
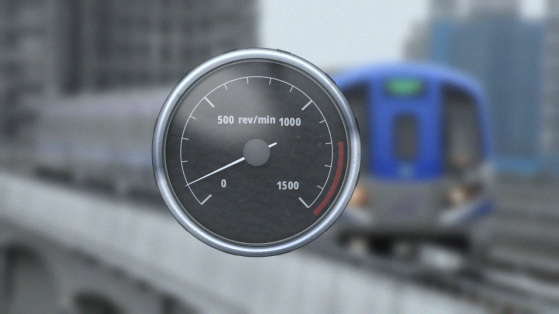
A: 100 rpm
